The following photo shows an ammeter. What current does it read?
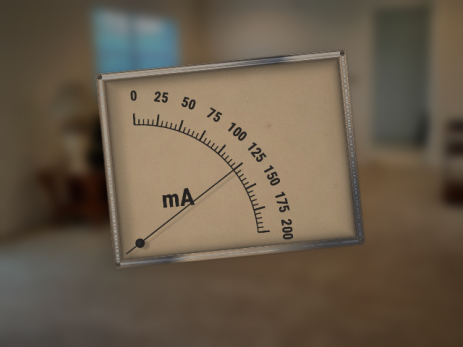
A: 125 mA
